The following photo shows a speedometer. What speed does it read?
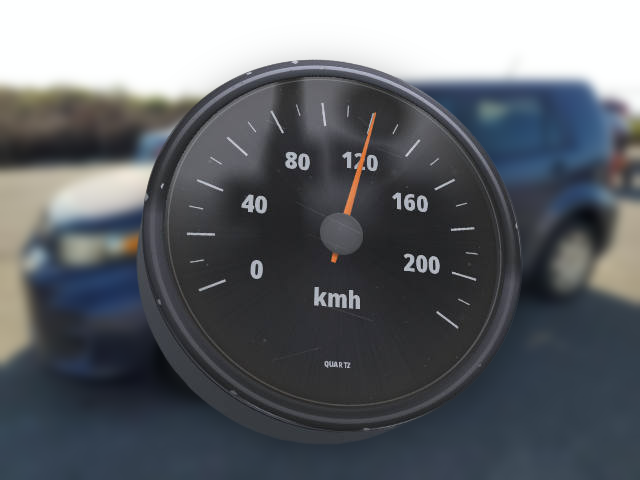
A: 120 km/h
